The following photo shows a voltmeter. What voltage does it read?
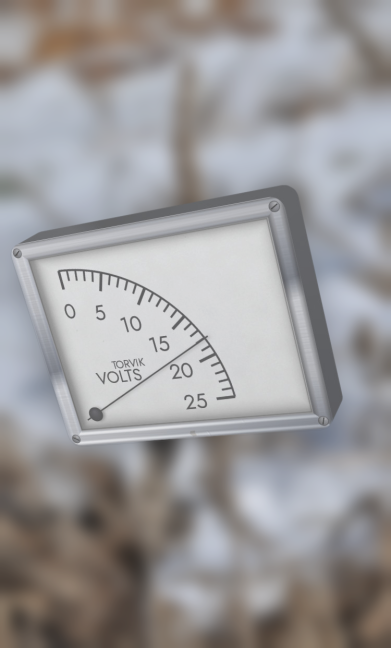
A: 18 V
